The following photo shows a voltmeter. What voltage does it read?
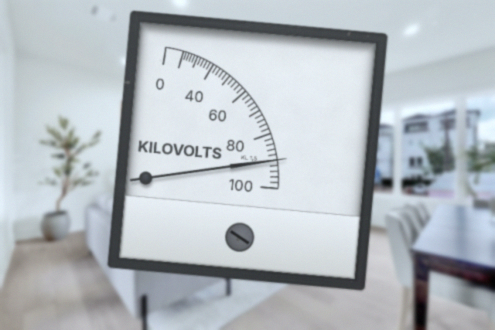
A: 90 kV
